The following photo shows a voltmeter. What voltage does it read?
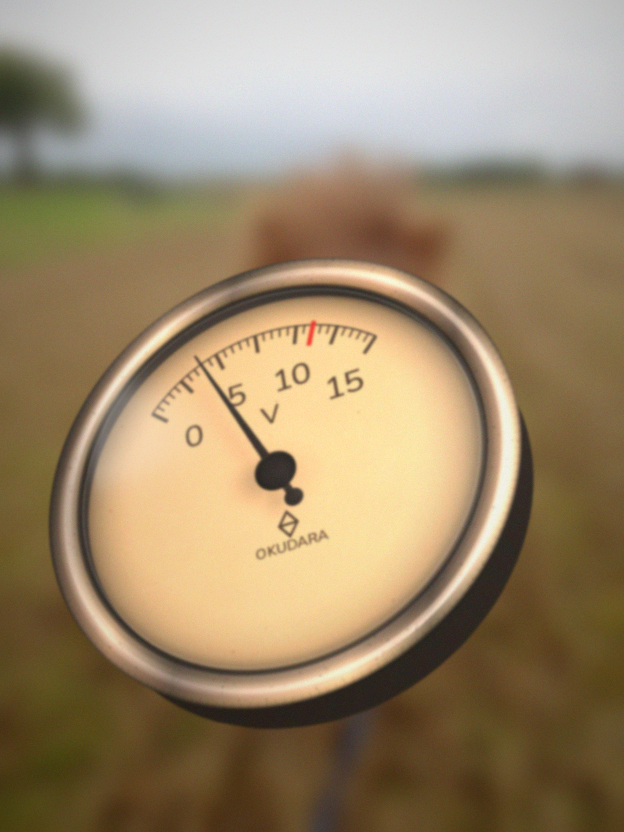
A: 4 V
